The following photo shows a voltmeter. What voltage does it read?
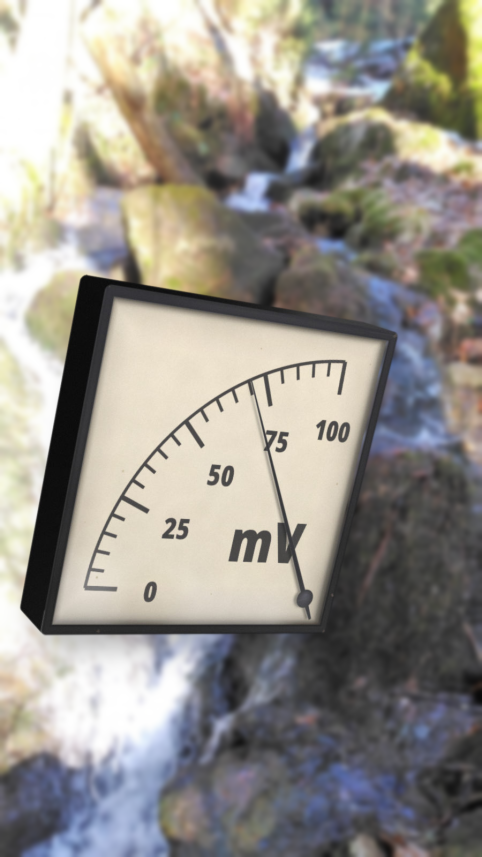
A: 70 mV
